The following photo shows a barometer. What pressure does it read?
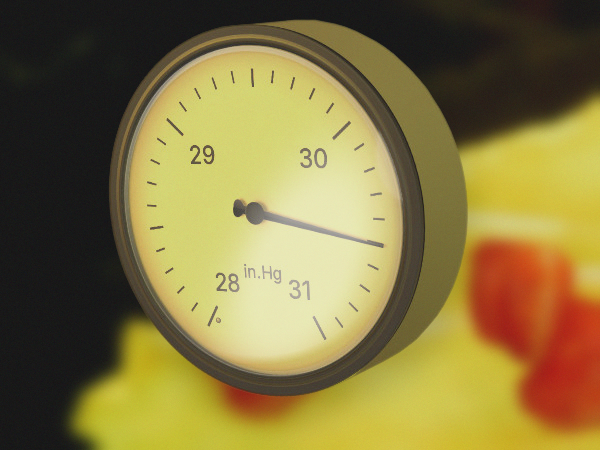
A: 30.5 inHg
